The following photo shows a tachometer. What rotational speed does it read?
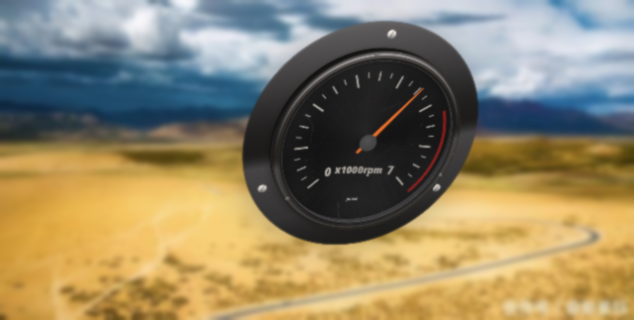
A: 4500 rpm
